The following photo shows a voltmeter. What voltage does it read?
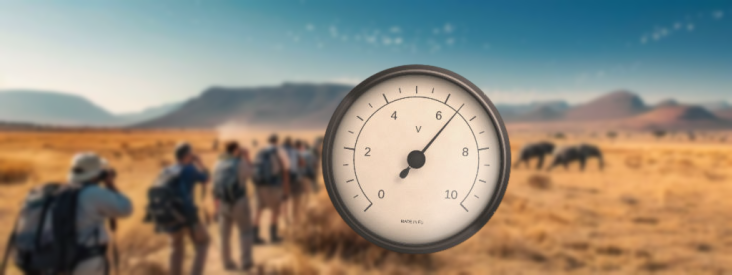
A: 6.5 V
